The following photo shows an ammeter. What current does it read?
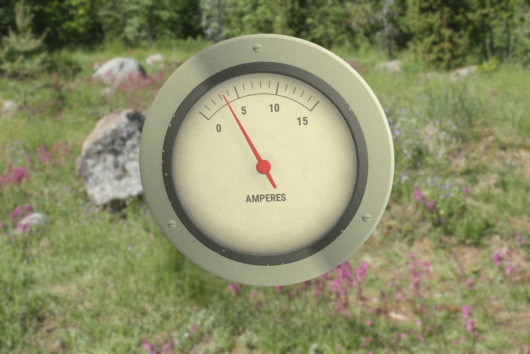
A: 3.5 A
